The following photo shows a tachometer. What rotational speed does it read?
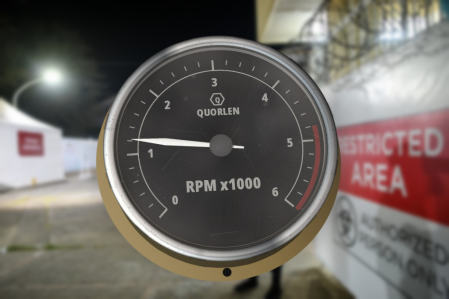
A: 1200 rpm
